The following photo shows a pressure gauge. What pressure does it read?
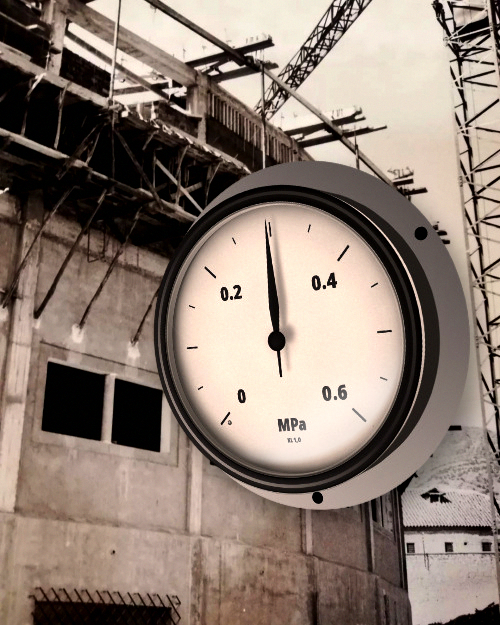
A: 0.3 MPa
